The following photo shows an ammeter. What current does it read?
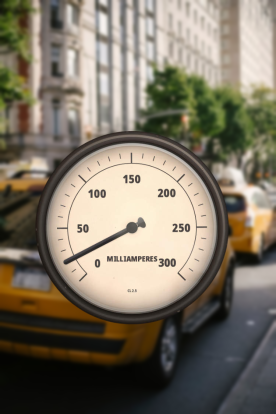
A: 20 mA
